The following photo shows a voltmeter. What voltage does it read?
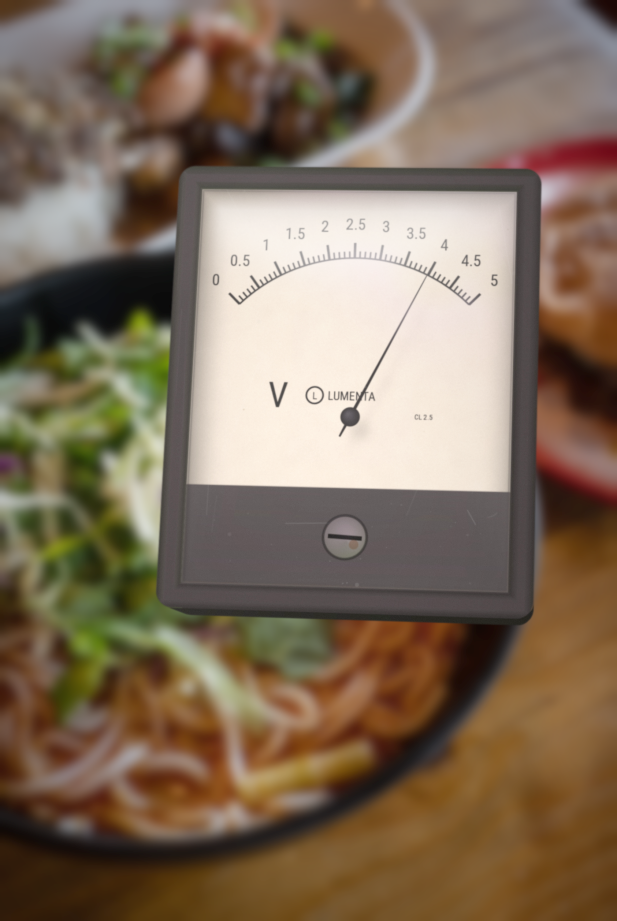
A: 4 V
